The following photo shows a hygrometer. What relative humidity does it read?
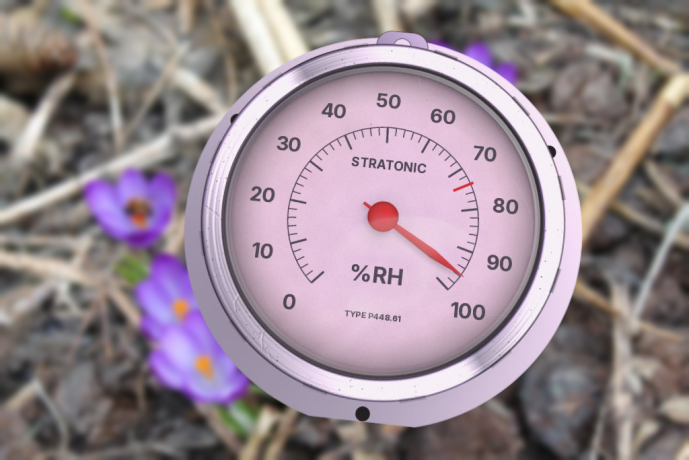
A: 96 %
